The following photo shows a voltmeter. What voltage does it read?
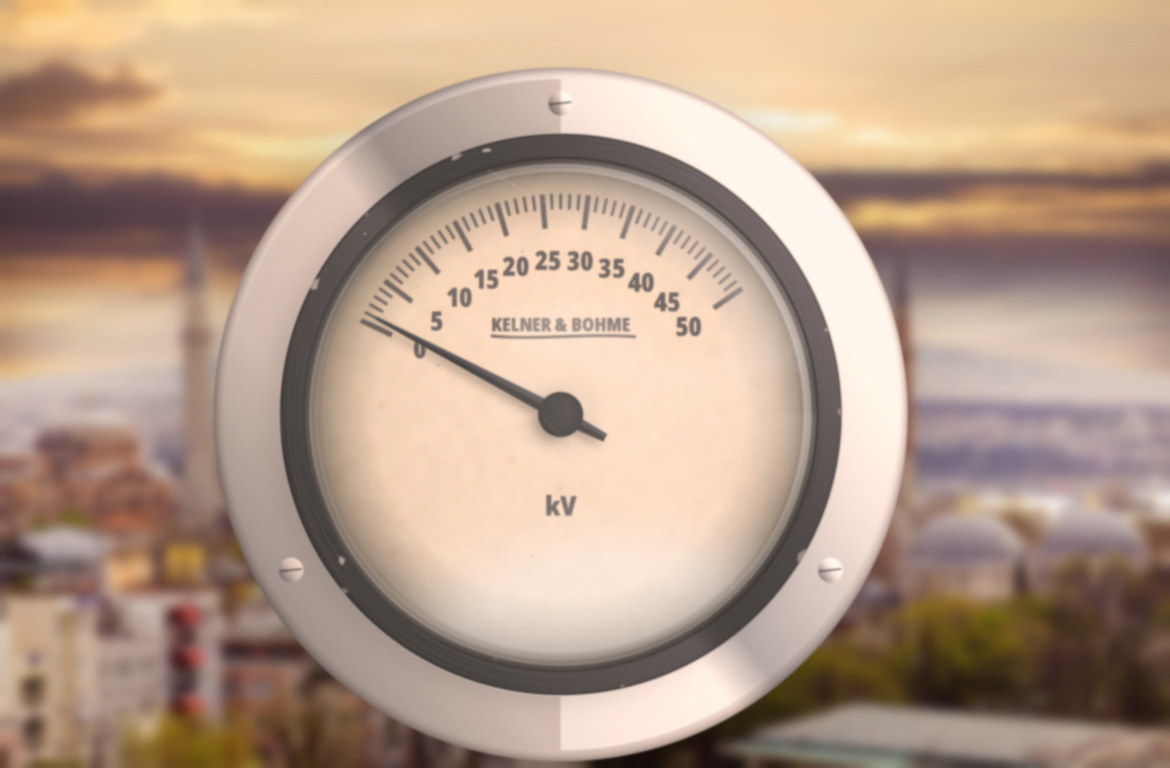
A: 1 kV
